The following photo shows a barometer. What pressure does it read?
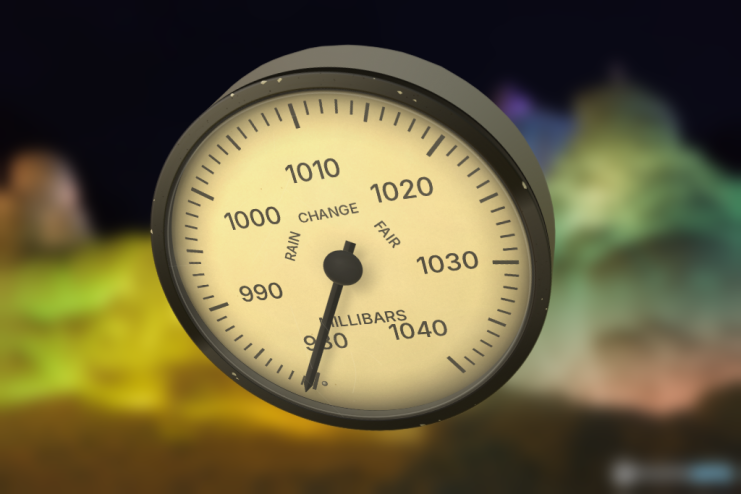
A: 980.5 mbar
